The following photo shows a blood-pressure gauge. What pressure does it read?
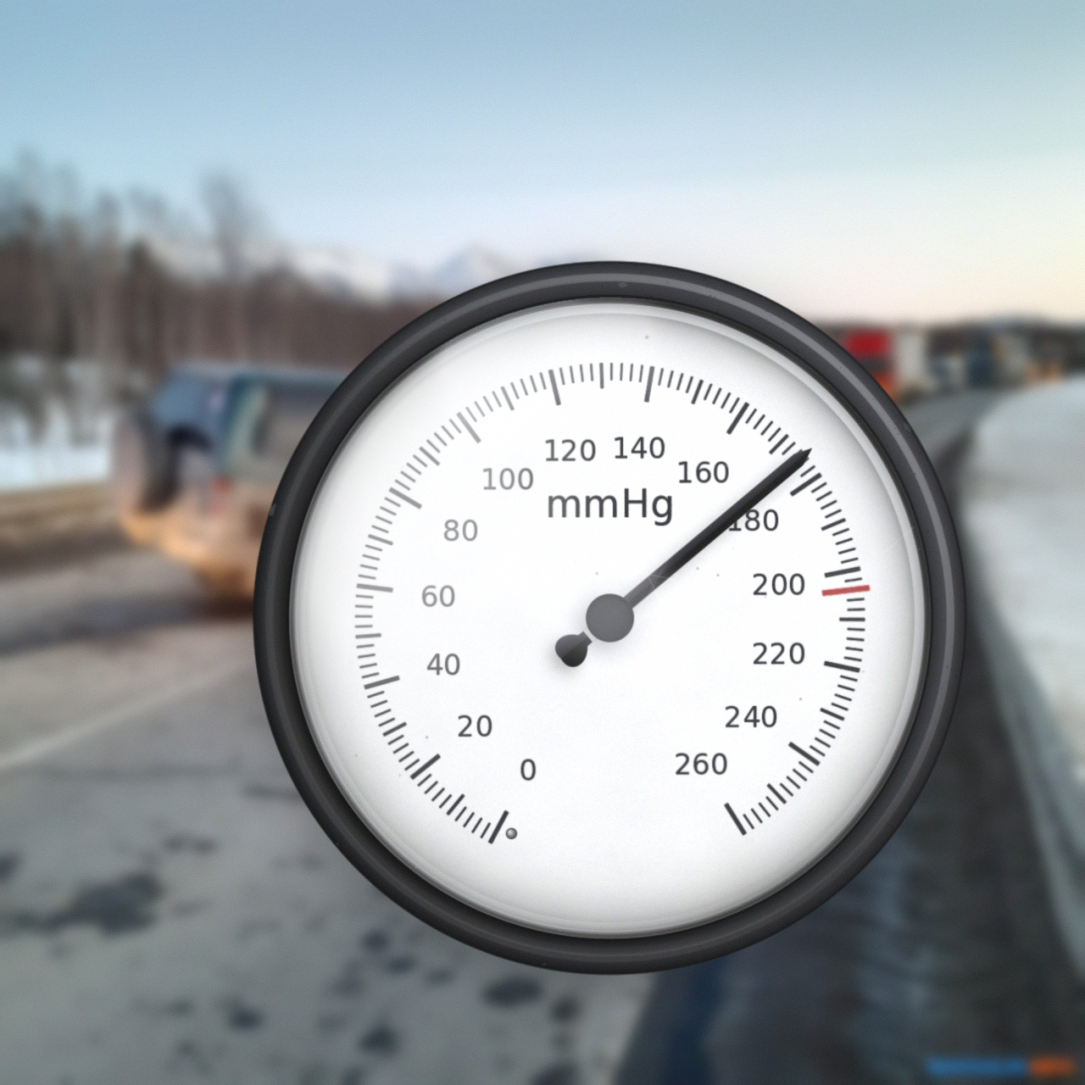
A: 175 mmHg
